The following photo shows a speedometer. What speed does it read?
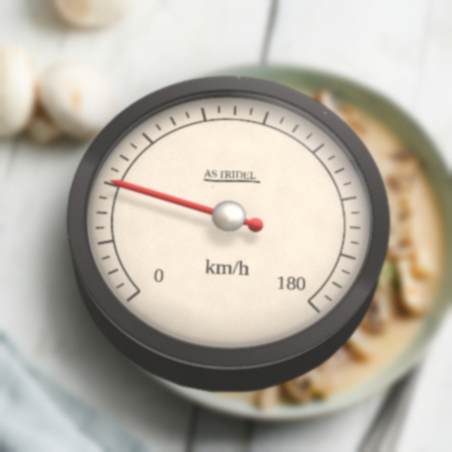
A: 40 km/h
